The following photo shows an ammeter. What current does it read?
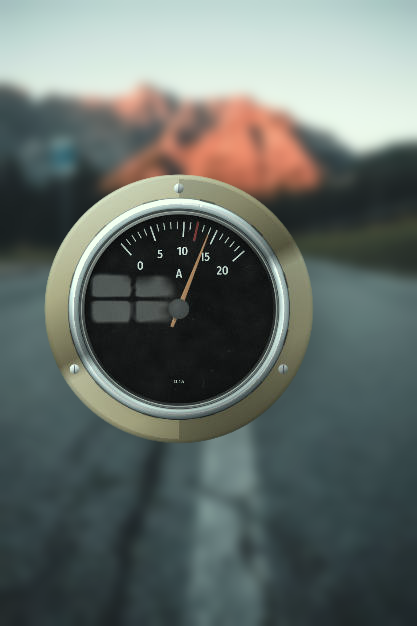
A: 14 A
